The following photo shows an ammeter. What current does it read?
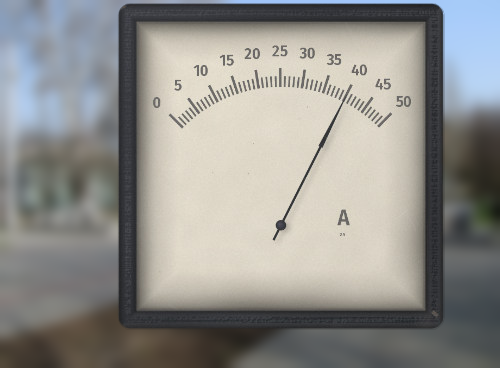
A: 40 A
